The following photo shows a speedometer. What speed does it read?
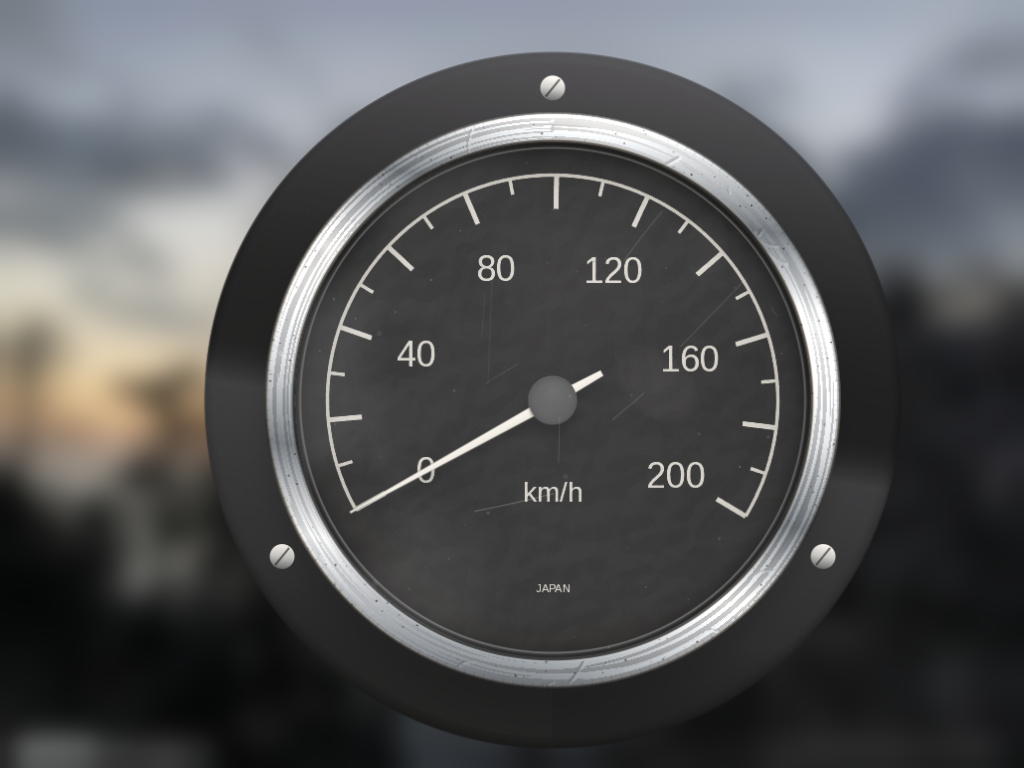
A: 0 km/h
